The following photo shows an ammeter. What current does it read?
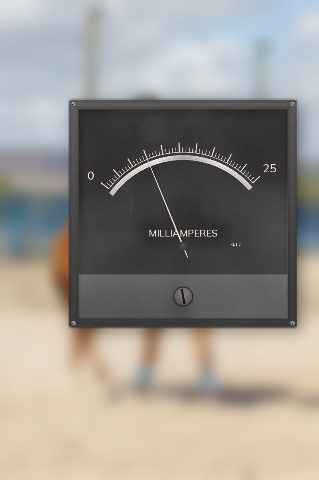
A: 7.5 mA
